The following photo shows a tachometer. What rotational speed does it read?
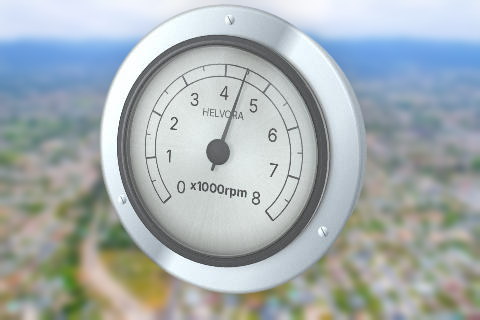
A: 4500 rpm
